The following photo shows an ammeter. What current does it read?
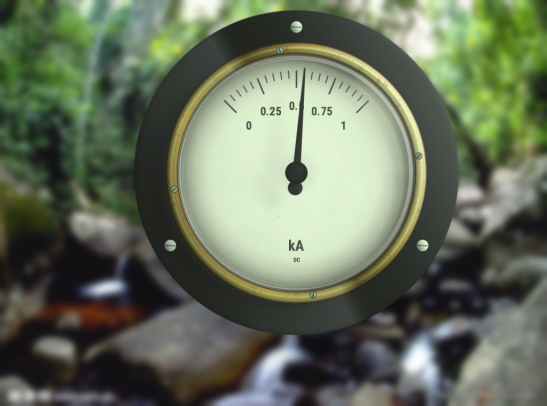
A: 0.55 kA
